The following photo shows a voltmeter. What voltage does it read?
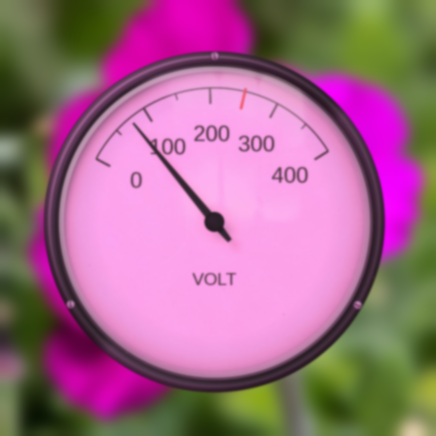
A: 75 V
